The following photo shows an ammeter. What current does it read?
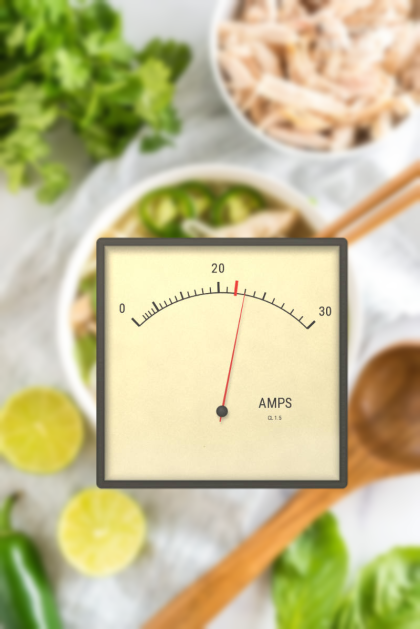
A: 23 A
